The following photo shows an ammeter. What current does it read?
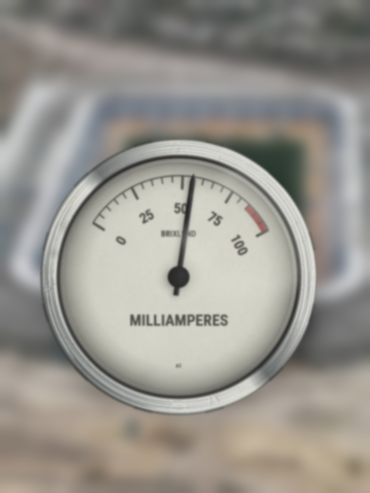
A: 55 mA
